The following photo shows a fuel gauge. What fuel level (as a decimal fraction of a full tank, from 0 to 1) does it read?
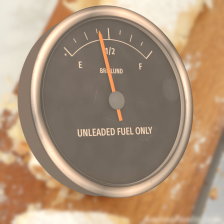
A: 0.375
